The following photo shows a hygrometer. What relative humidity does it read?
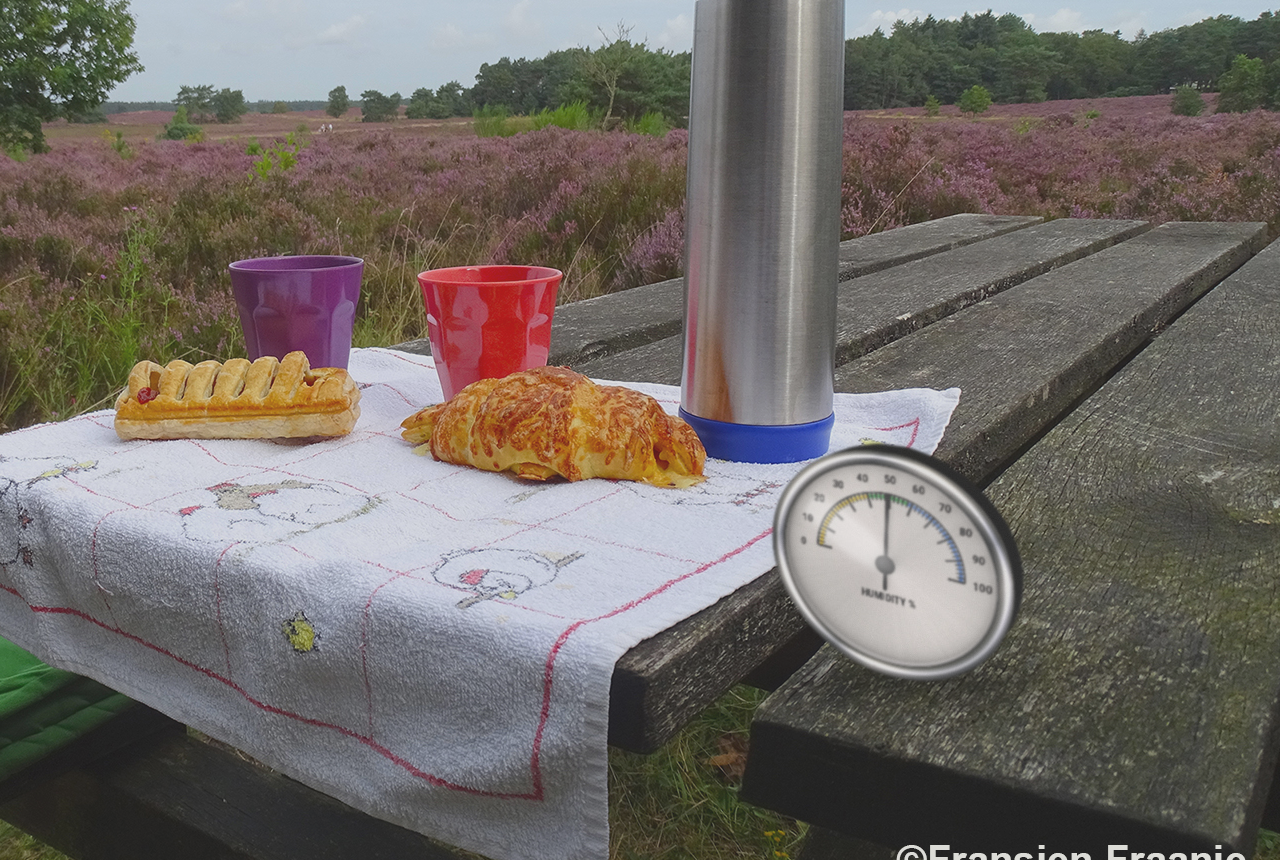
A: 50 %
